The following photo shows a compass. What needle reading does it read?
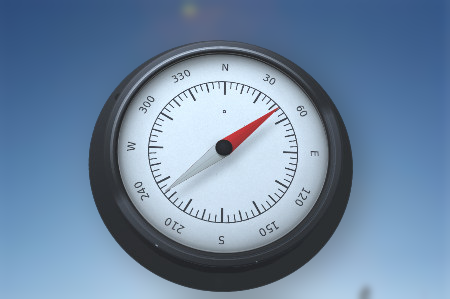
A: 50 °
